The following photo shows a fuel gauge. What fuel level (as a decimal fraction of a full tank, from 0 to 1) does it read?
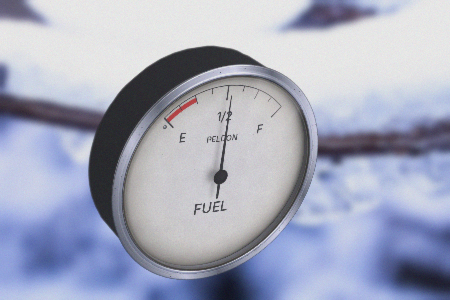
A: 0.5
